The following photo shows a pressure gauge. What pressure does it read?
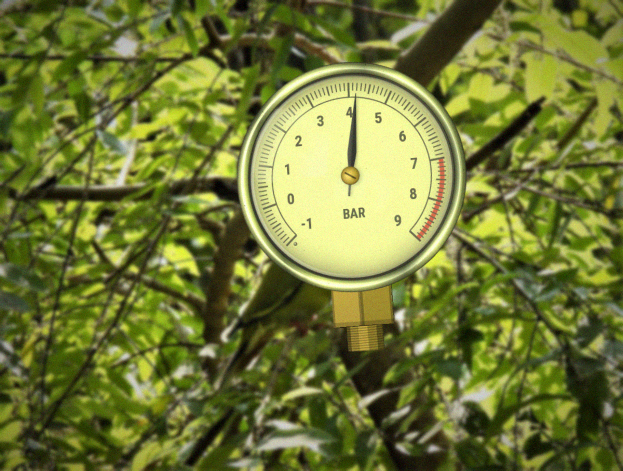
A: 4.2 bar
